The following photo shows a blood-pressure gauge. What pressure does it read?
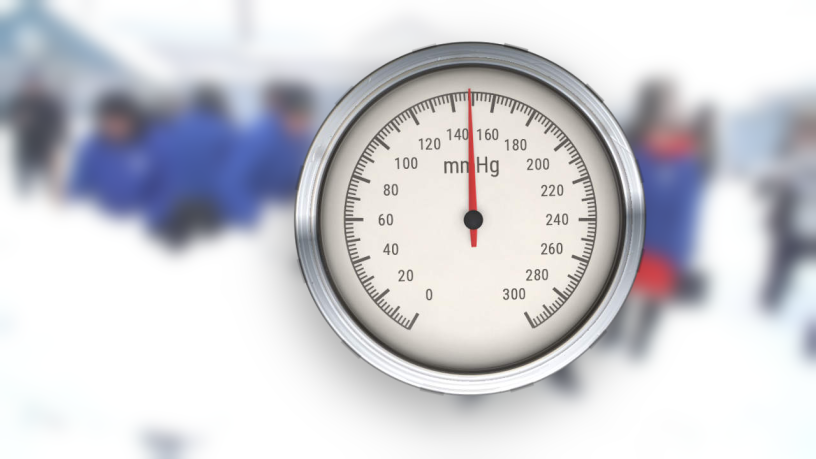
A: 148 mmHg
